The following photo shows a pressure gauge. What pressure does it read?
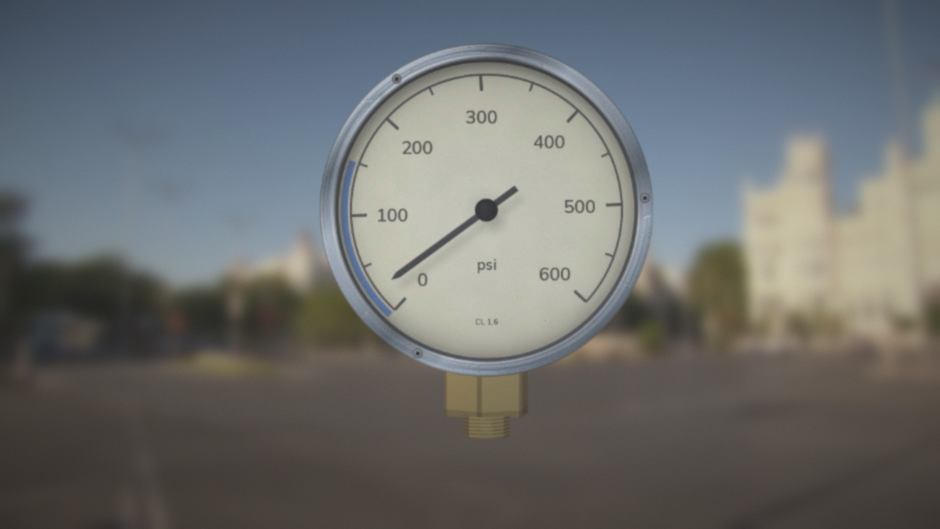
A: 25 psi
